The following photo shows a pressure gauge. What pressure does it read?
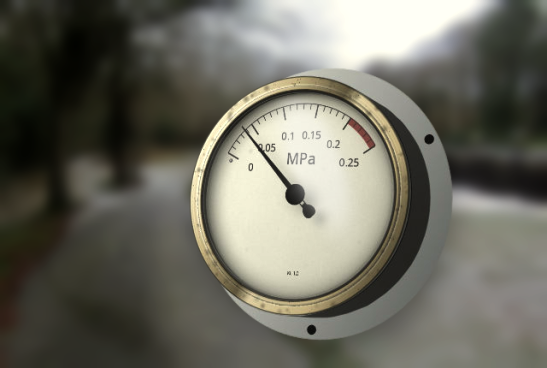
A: 0.04 MPa
